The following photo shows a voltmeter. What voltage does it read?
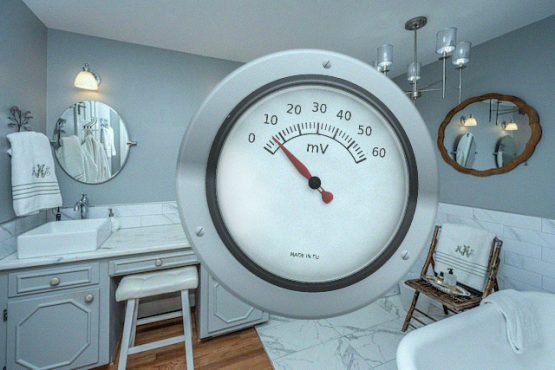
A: 6 mV
